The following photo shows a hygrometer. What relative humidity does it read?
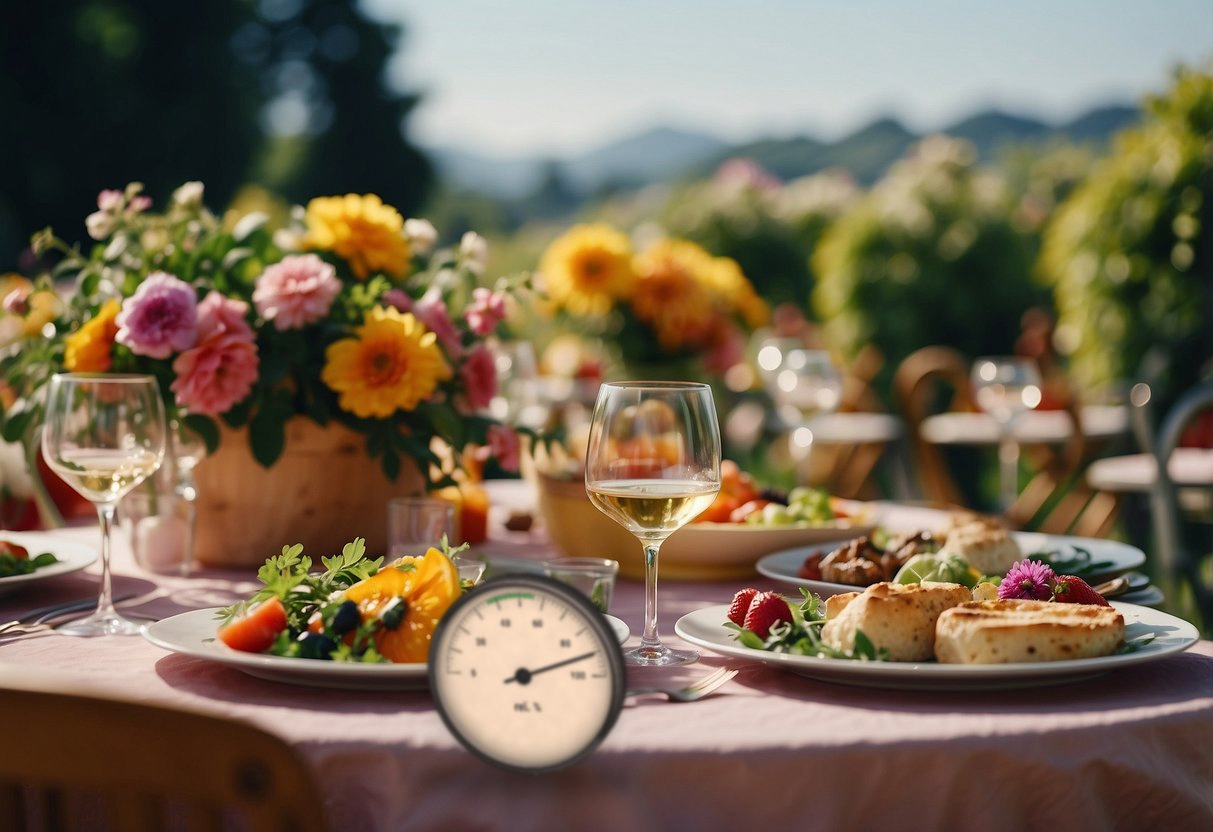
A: 90 %
